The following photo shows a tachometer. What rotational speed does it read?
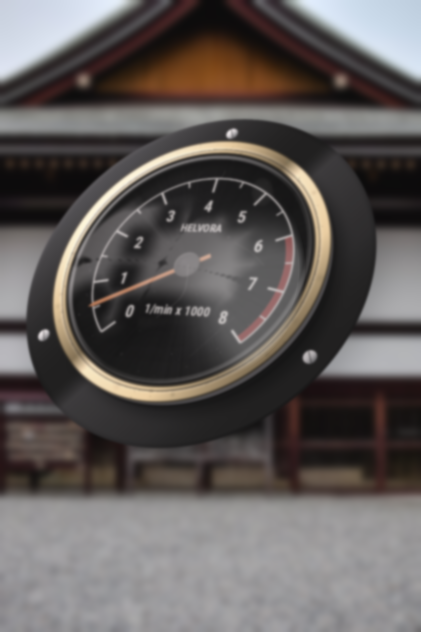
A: 500 rpm
